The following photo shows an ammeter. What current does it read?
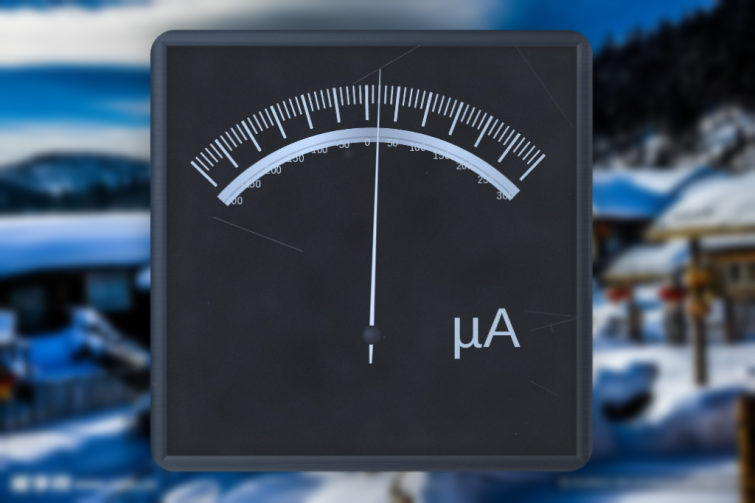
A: 20 µA
